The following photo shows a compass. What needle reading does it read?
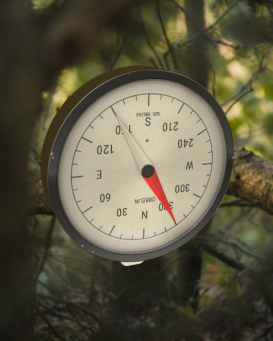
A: 330 °
